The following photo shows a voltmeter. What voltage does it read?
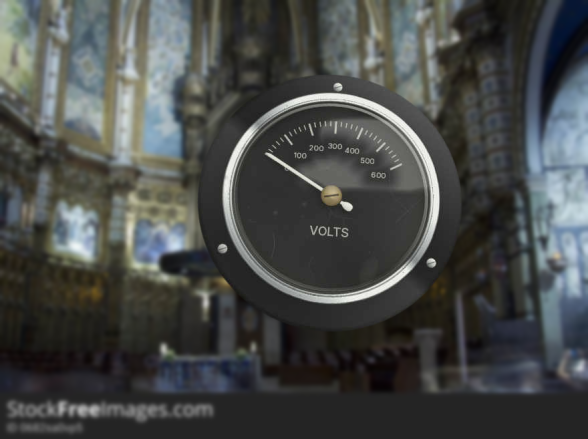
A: 0 V
